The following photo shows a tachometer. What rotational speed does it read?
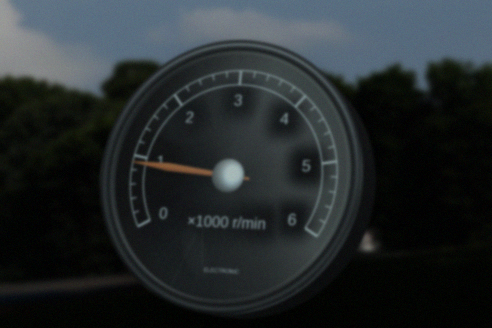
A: 900 rpm
